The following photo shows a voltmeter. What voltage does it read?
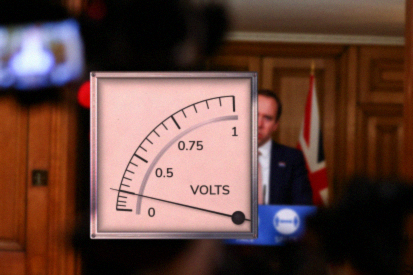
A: 0.25 V
